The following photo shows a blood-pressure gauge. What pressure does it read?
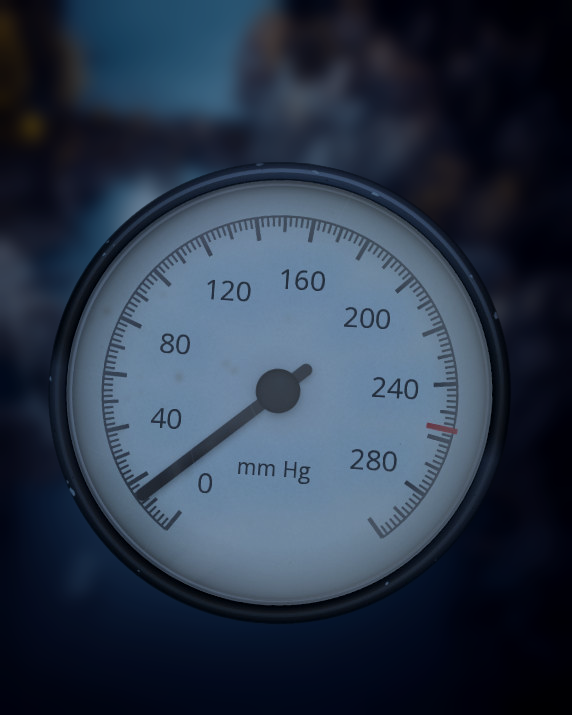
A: 14 mmHg
